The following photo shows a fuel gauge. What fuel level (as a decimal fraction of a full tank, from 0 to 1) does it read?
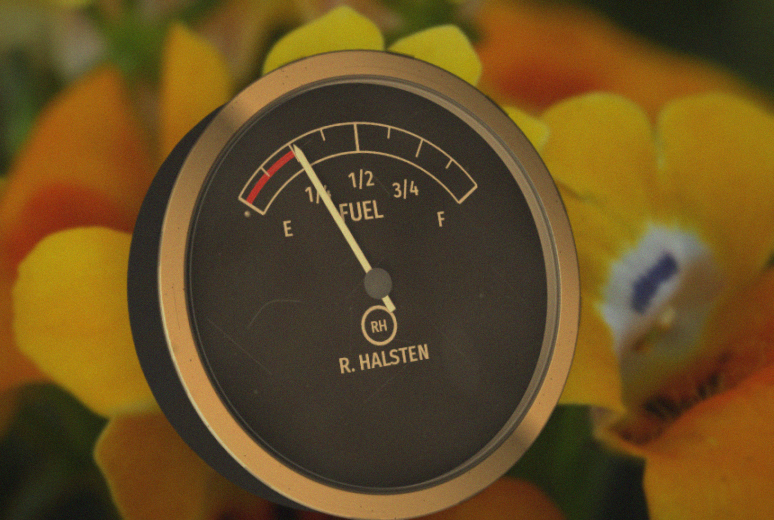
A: 0.25
